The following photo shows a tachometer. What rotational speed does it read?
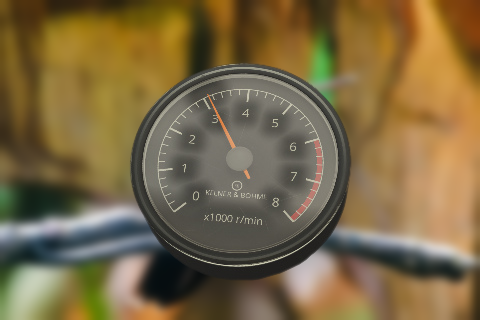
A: 3100 rpm
